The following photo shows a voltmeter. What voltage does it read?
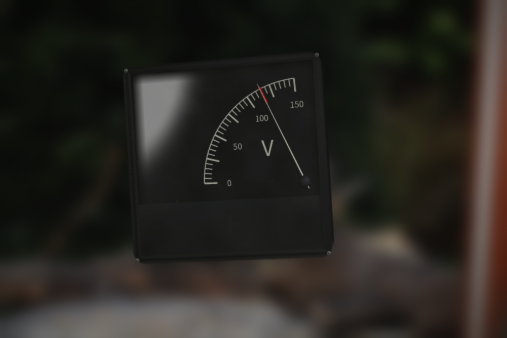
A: 115 V
